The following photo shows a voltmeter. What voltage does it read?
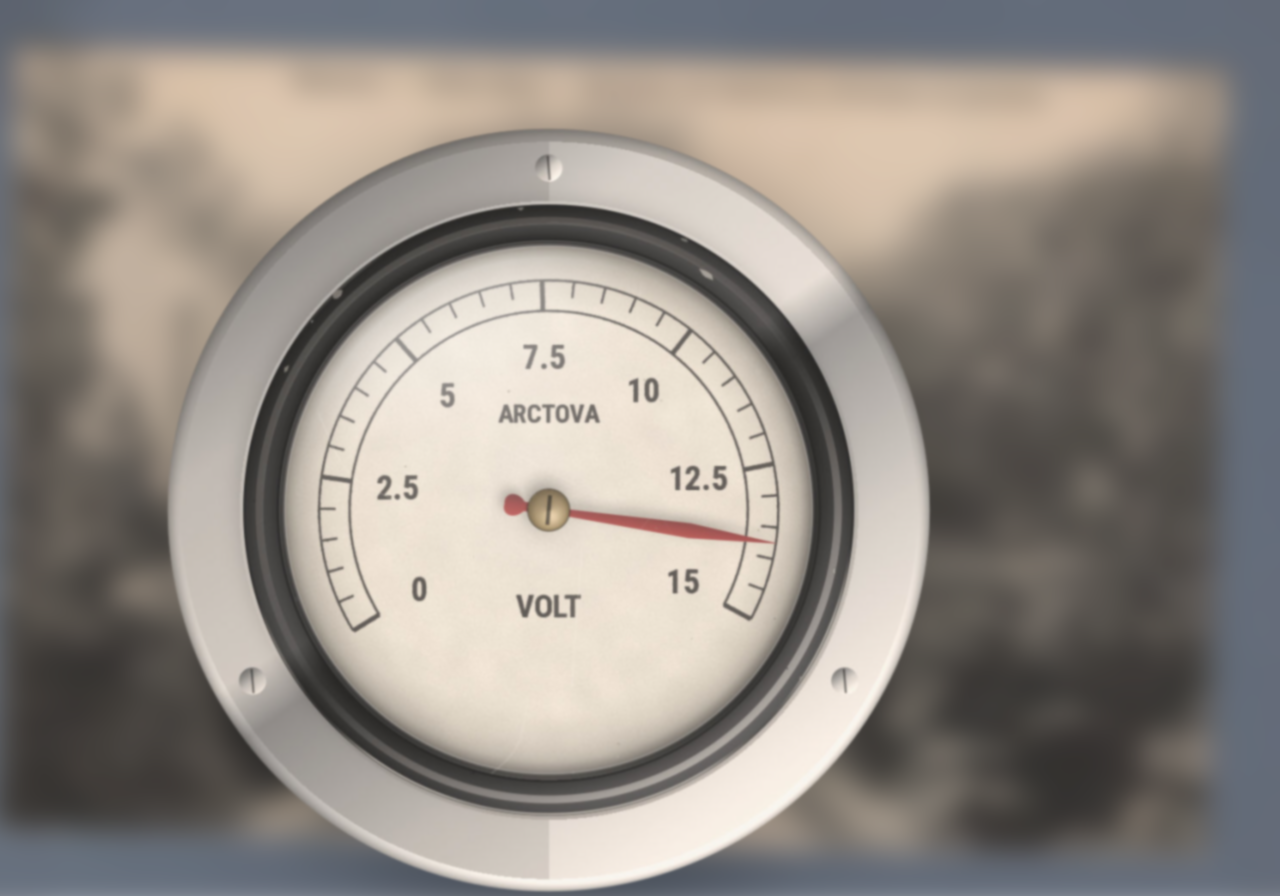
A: 13.75 V
